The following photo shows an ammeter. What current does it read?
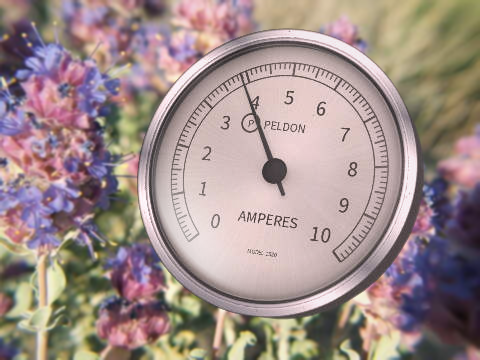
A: 3.9 A
